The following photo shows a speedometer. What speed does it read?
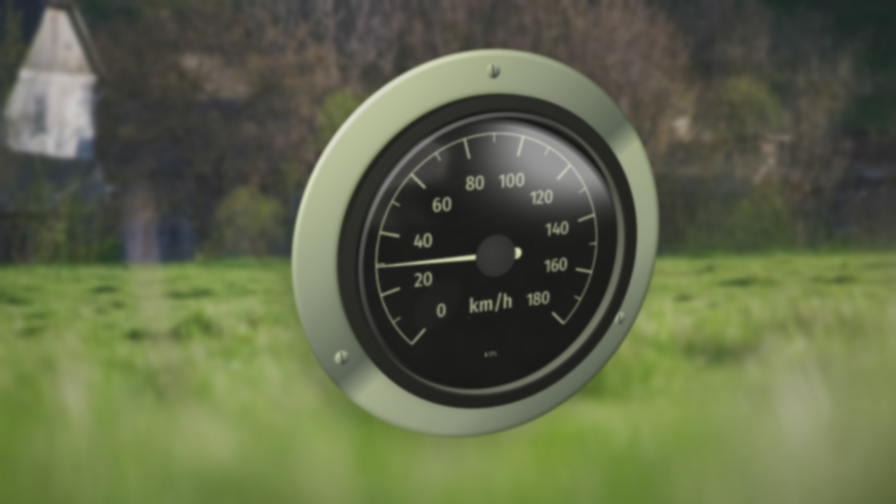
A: 30 km/h
